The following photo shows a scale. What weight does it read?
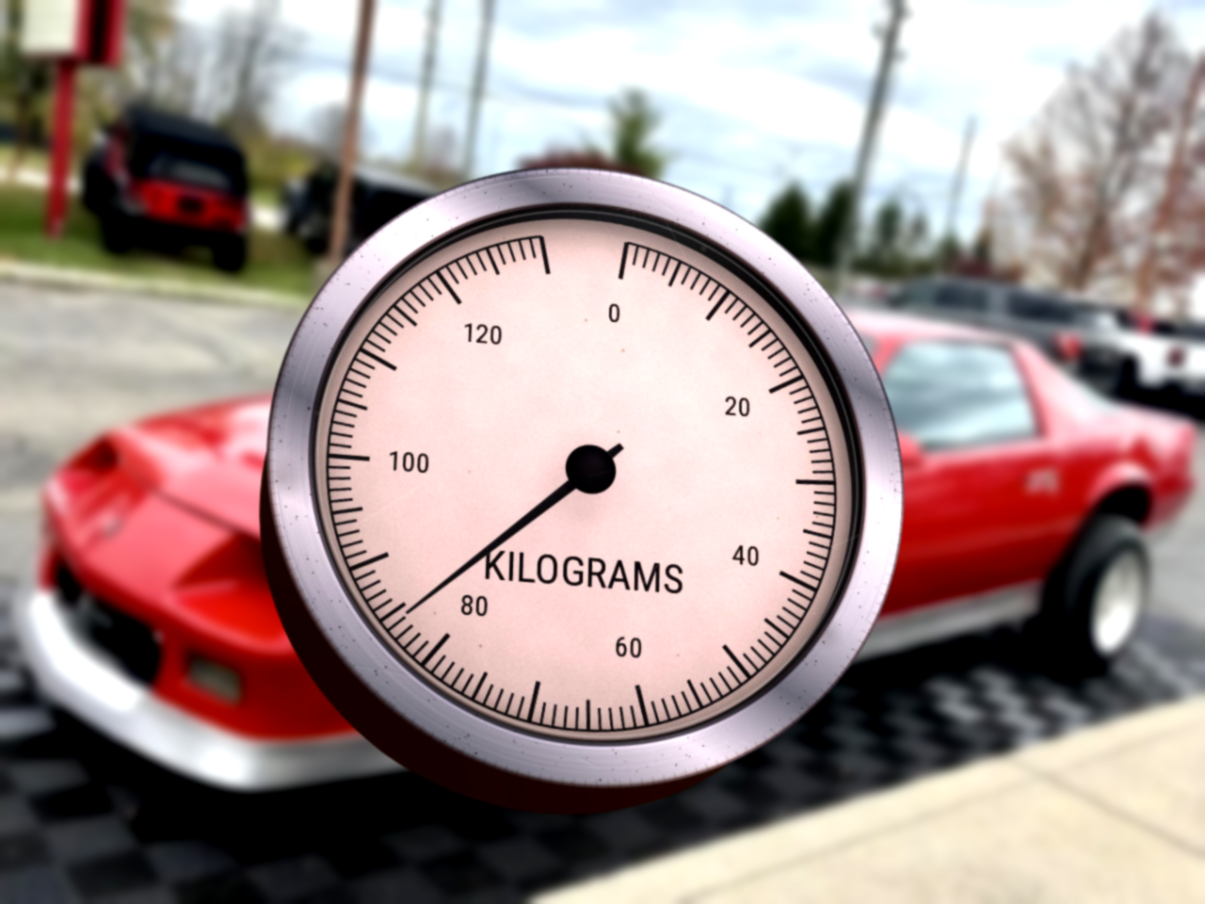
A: 84 kg
